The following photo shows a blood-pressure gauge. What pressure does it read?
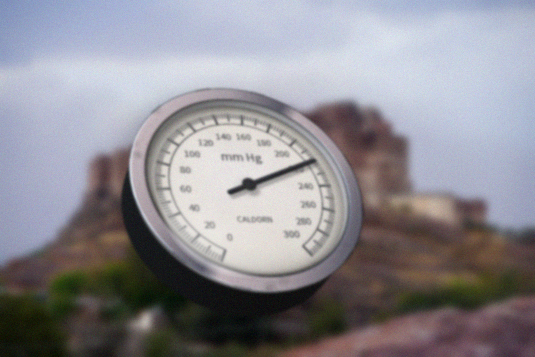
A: 220 mmHg
